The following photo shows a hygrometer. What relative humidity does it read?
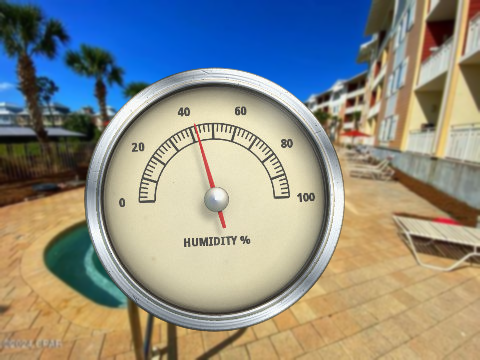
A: 42 %
